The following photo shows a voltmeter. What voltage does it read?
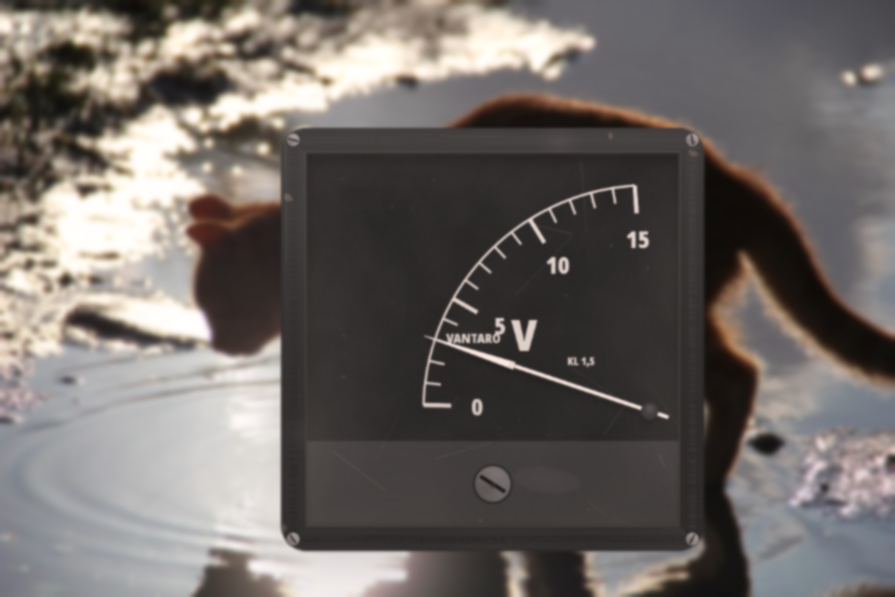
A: 3 V
